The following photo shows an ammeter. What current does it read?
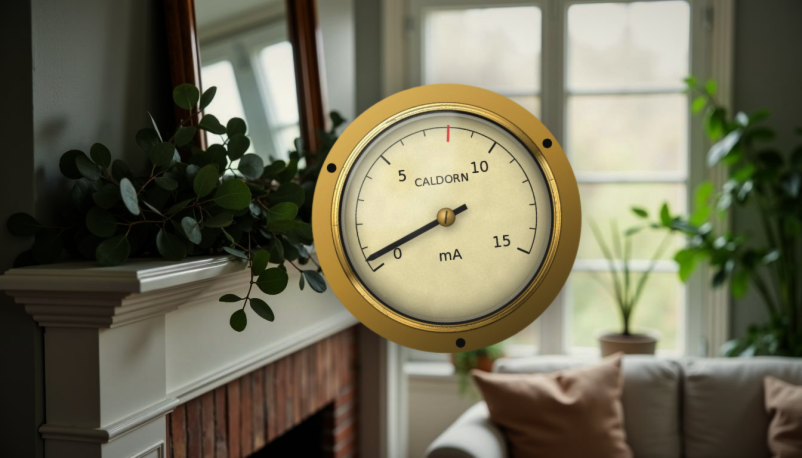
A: 0.5 mA
